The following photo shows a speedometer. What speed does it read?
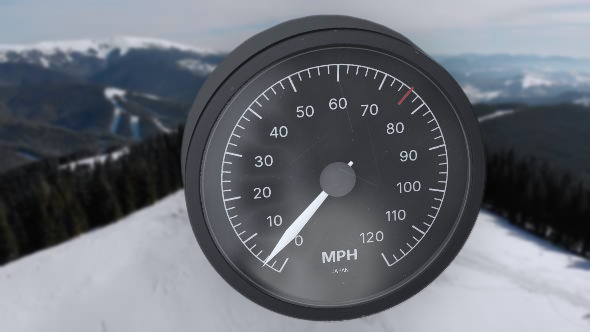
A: 4 mph
